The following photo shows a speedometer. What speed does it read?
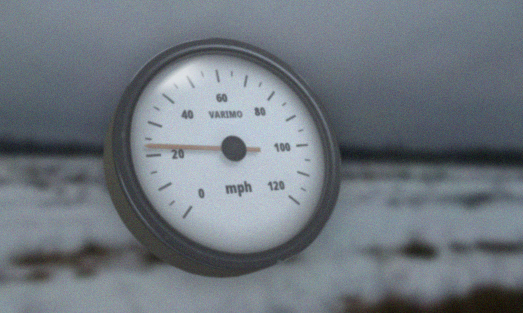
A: 22.5 mph
